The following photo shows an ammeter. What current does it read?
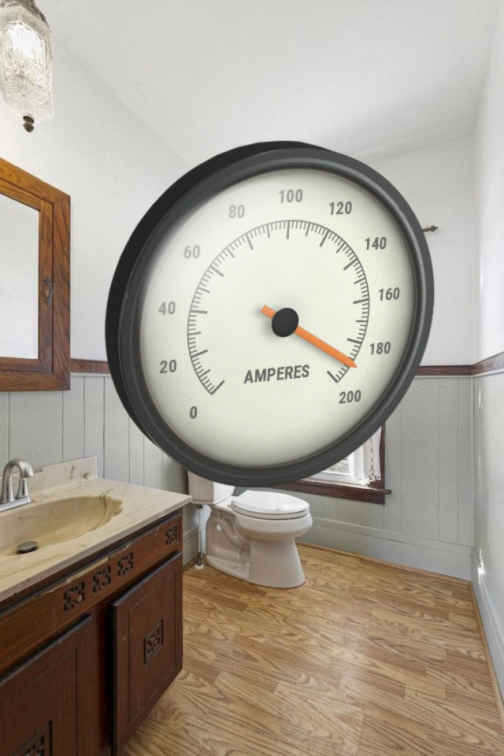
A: 190 A
